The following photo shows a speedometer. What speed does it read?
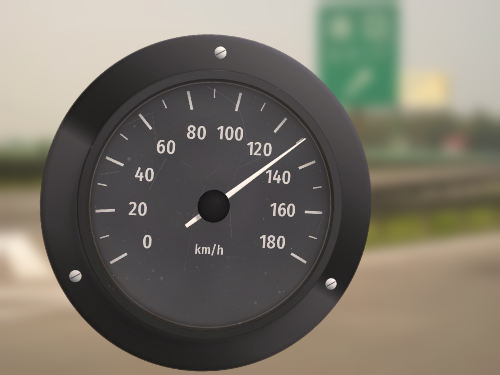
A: 130 km/h
